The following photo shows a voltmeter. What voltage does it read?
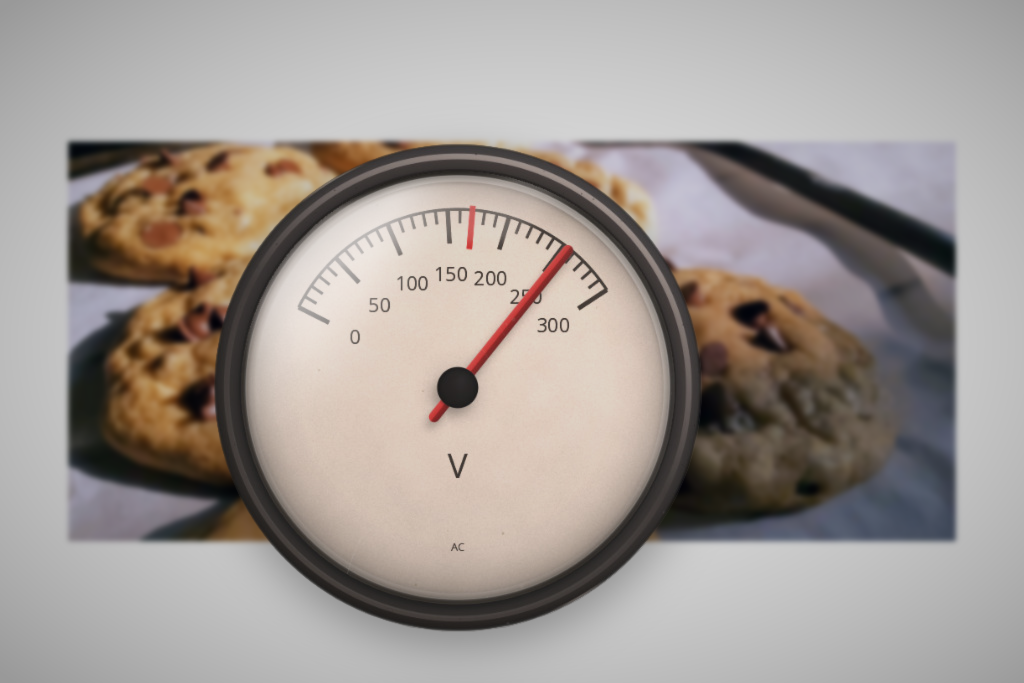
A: 255 V
